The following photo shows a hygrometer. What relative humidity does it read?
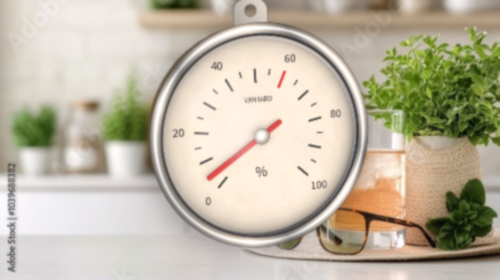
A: 5 %
